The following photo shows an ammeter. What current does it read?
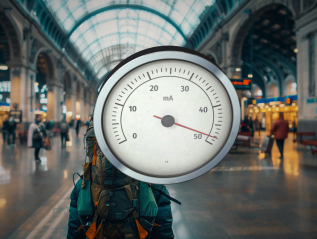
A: 48 mA
